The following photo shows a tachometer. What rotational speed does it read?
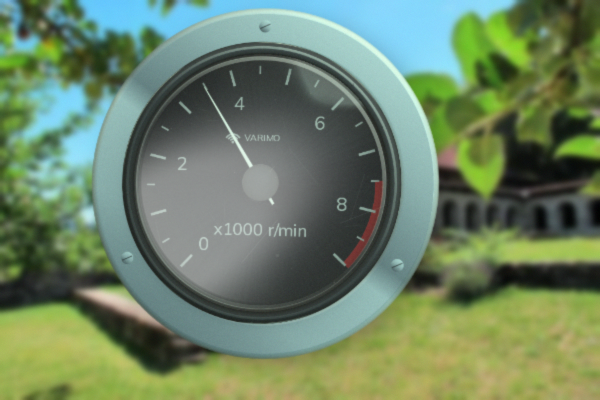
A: 3500 rpm
